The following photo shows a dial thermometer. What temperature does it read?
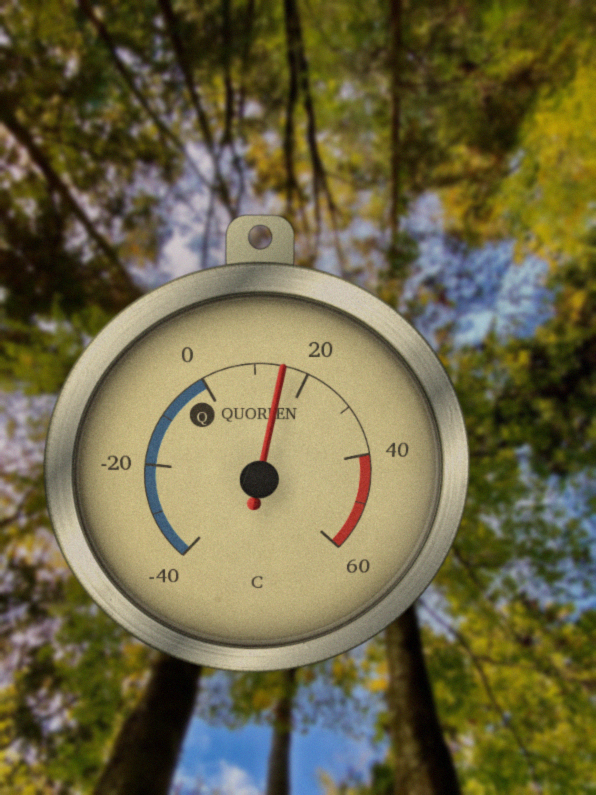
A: 15 °C
